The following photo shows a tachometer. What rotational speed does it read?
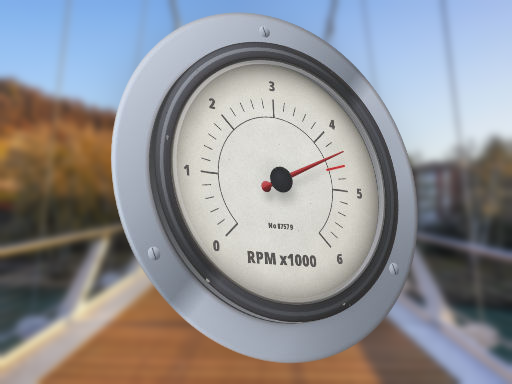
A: 4400 rpm
